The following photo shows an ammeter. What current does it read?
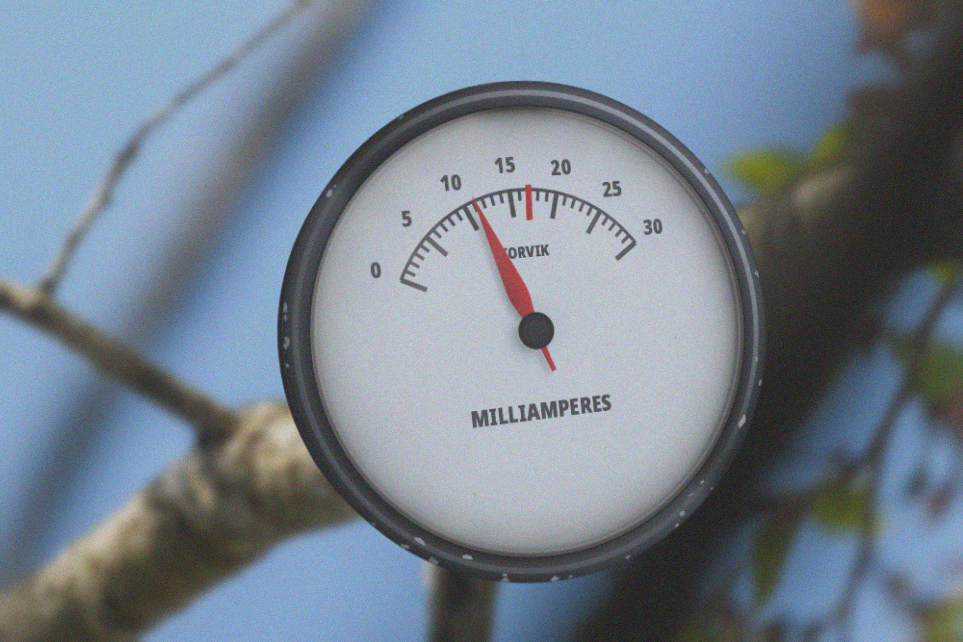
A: 11 mA
